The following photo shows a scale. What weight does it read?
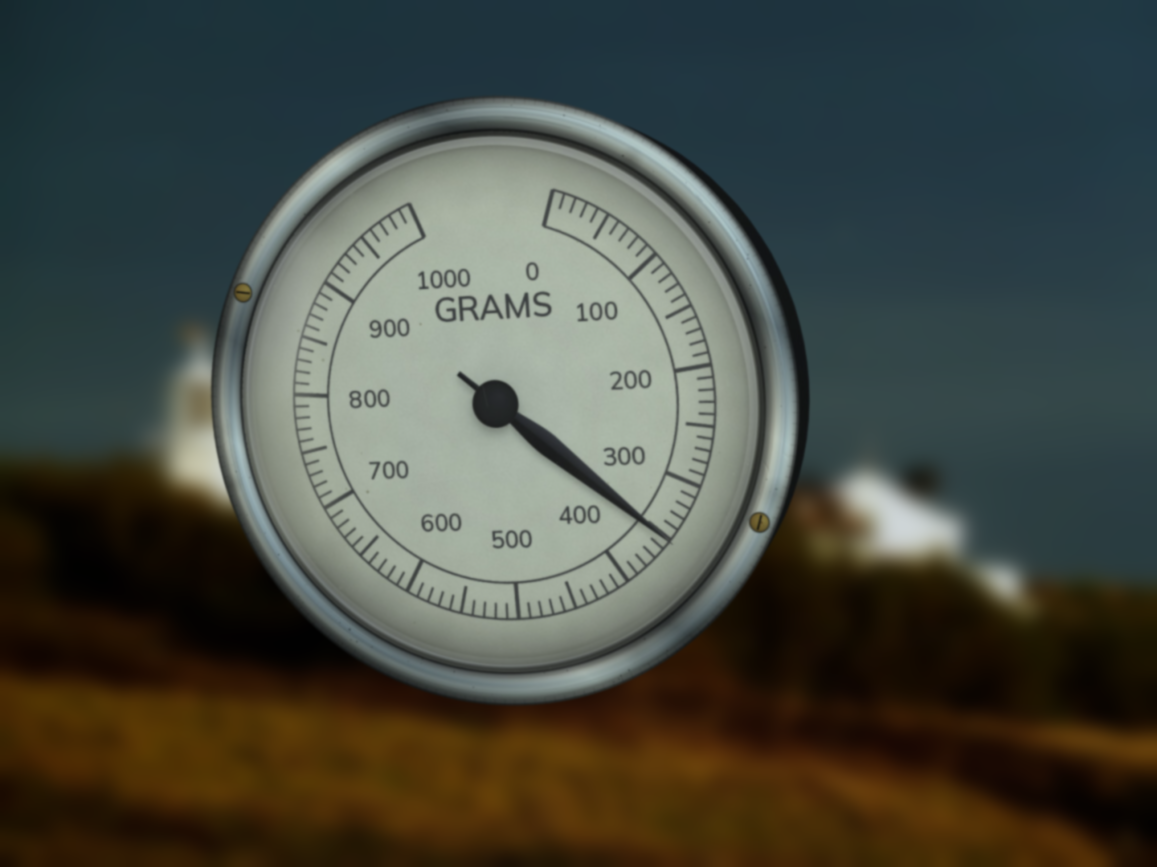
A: 350 g
